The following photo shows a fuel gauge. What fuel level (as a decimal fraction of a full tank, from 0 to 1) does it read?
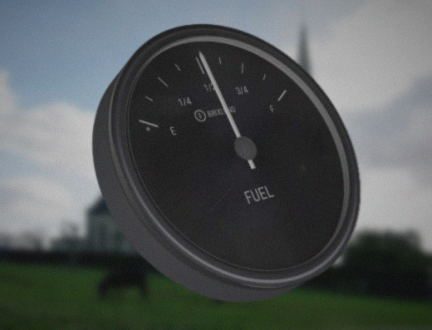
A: 0.5
